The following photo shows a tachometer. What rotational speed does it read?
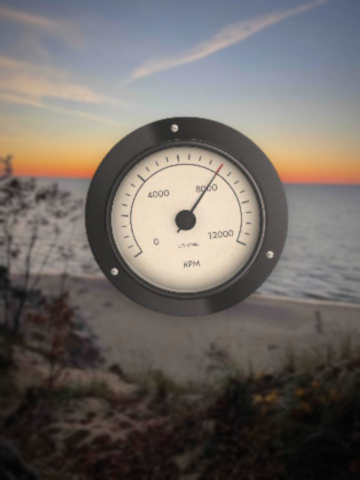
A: 8000 rpm
